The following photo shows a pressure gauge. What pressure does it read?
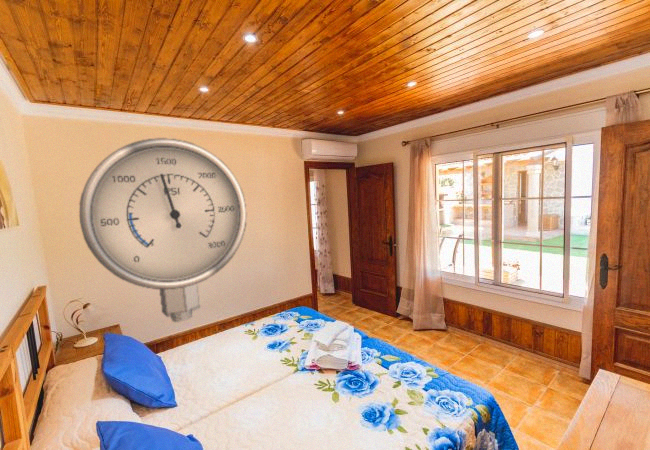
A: 1400 psi
